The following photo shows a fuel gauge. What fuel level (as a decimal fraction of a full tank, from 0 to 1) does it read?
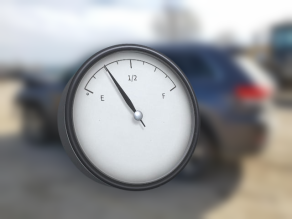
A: 0.25
